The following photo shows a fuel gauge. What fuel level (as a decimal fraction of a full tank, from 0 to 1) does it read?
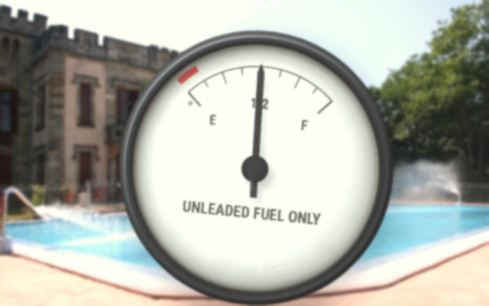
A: 0.5
